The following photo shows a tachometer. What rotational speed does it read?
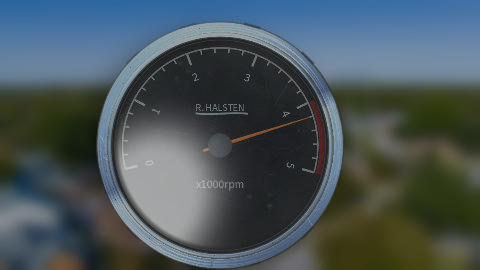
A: 4200 rpm
